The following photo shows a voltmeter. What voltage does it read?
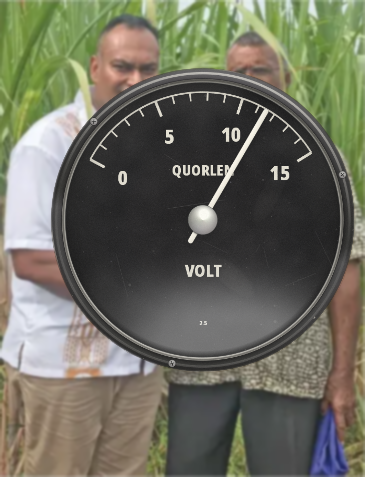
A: 11.5 V
